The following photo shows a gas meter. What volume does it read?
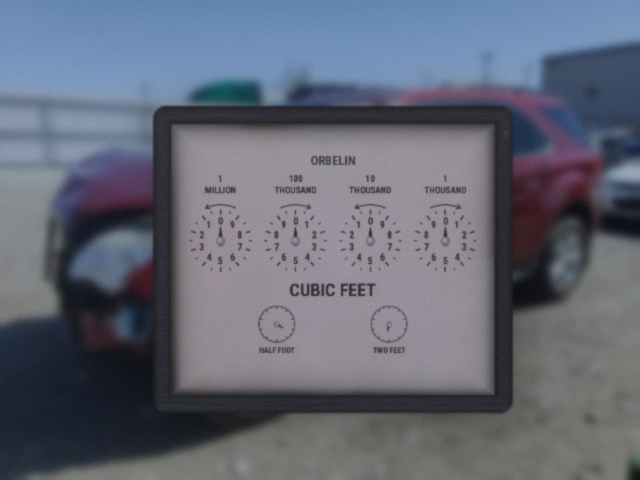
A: 0 ft³
